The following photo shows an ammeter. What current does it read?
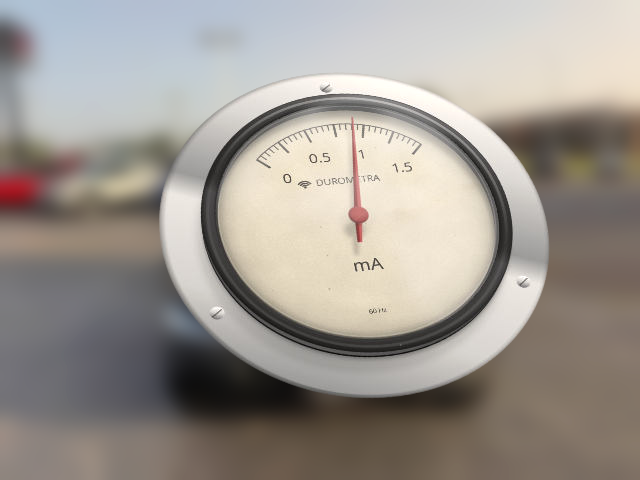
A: 0.9 mA
